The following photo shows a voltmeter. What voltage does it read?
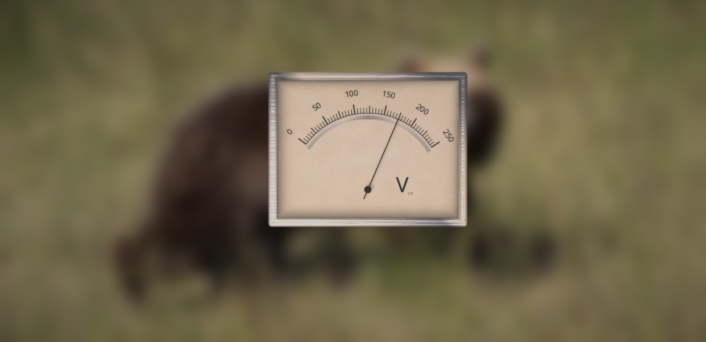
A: 175 V
